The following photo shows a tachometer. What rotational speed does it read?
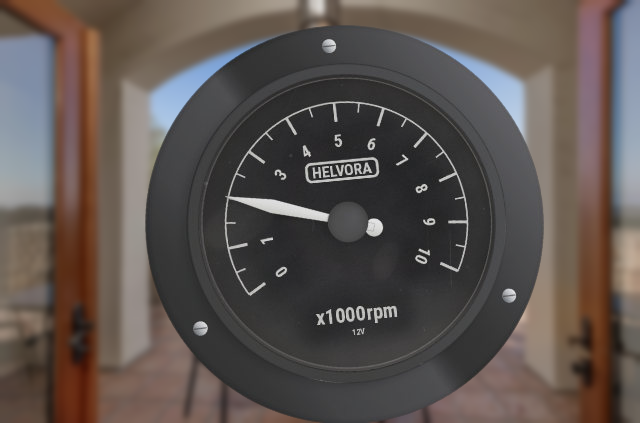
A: 2000 rpm
